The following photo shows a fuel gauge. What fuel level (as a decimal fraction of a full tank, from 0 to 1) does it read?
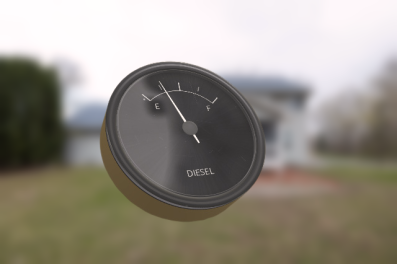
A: 0.25
